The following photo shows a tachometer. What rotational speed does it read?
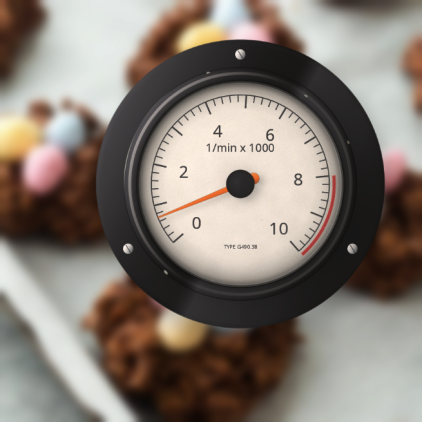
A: 700 rpm
